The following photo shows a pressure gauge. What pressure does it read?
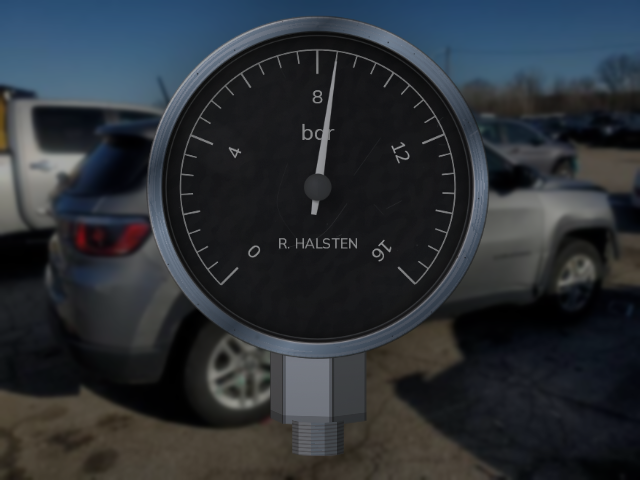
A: 8.5 bar
